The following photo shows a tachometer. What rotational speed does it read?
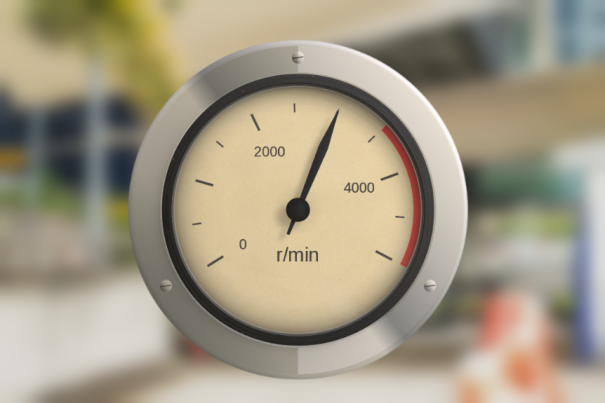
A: 3000 rpm
